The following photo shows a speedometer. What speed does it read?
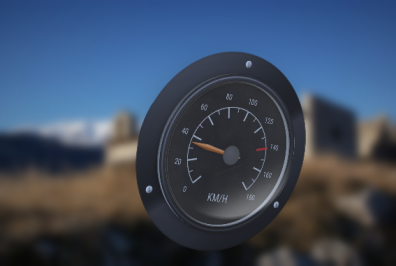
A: 35 km/h
